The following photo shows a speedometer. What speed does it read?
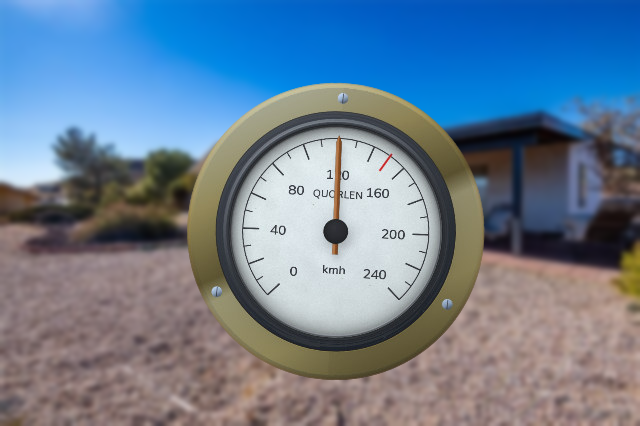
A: 120 km/h
